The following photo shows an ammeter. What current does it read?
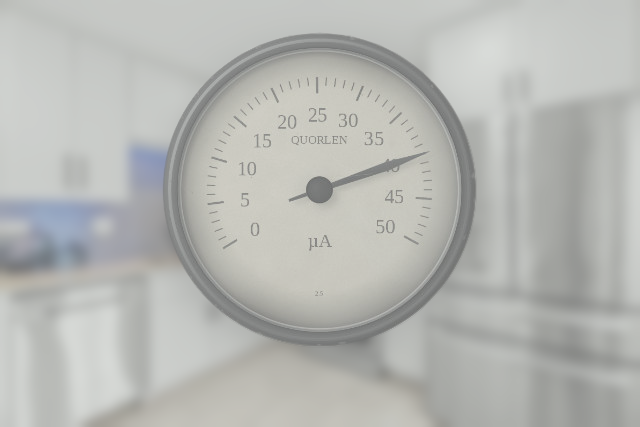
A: 40 µA
